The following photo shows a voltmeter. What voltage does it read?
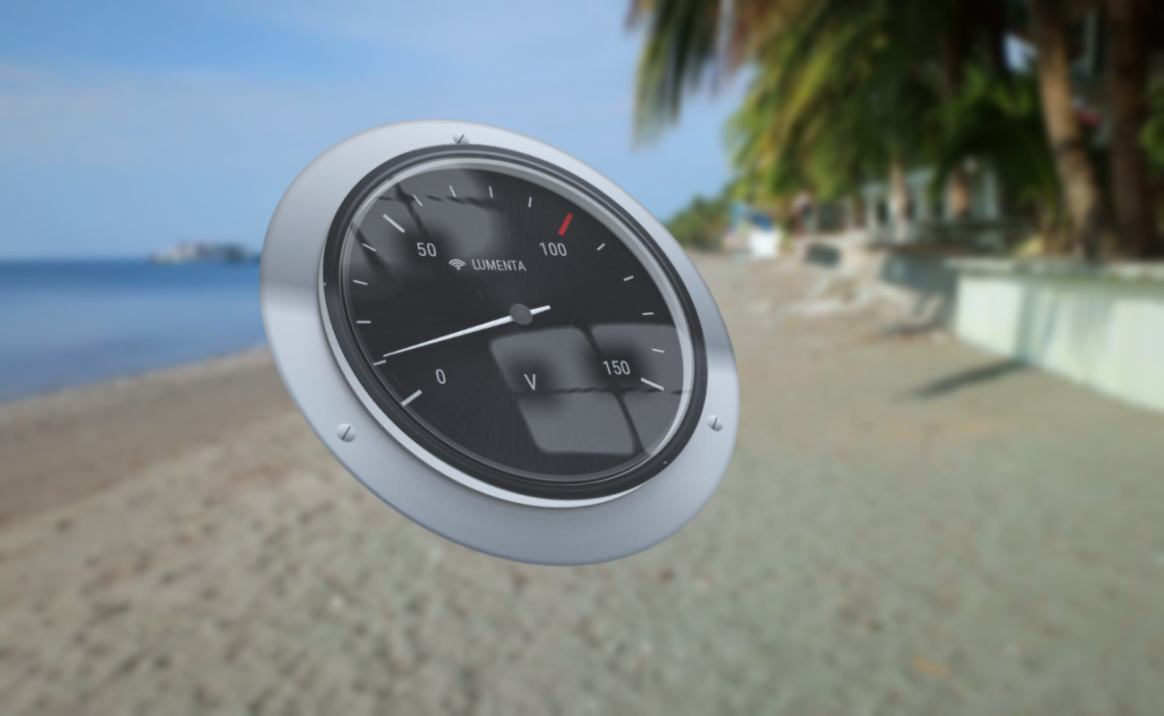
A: 10 V
